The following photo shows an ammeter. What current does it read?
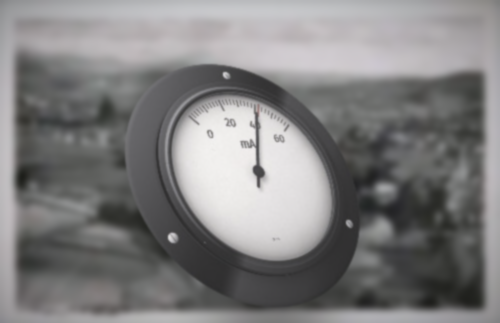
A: 40 mA
